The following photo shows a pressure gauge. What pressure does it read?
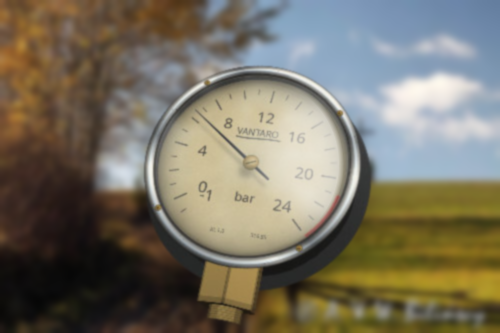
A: 6.5 bar
